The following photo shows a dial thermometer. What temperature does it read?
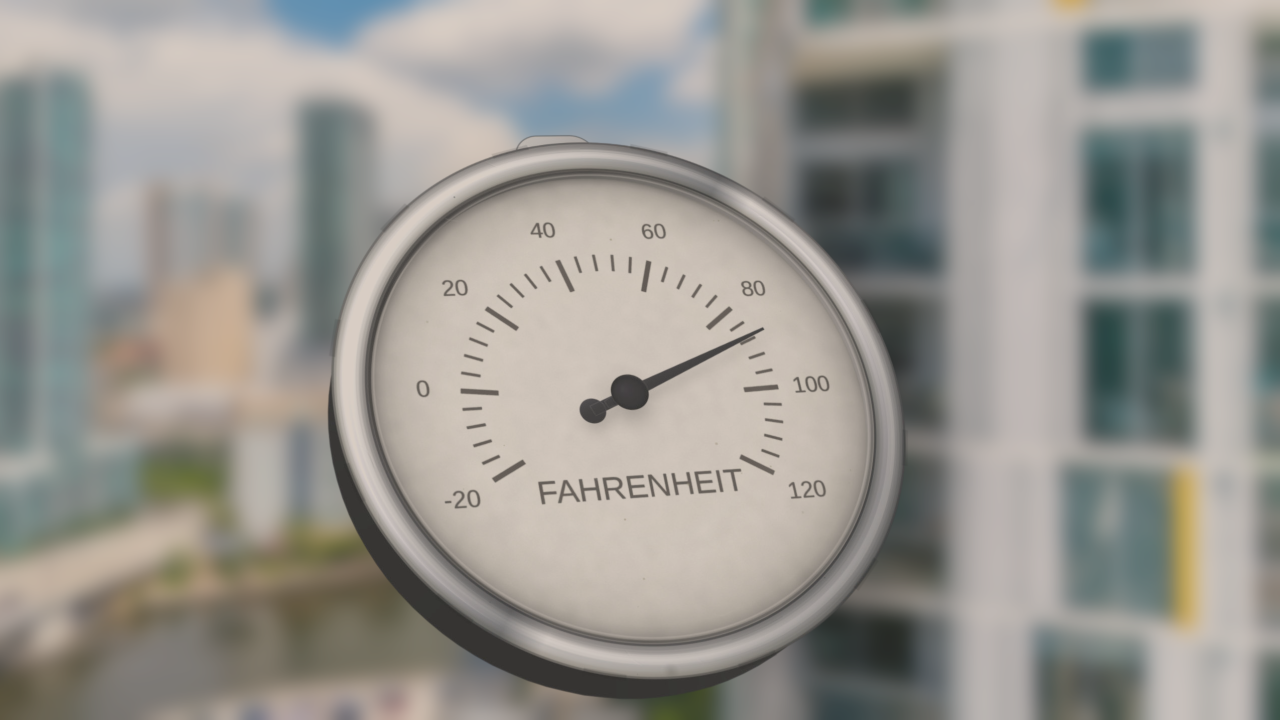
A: 88 °F
